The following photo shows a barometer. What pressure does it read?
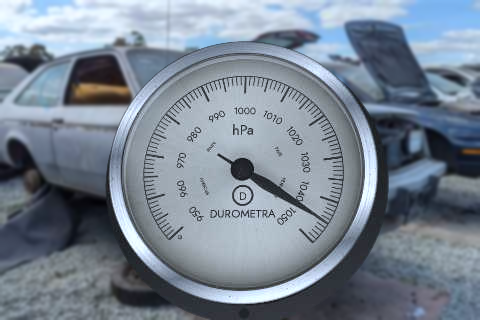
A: 1045 hPa
